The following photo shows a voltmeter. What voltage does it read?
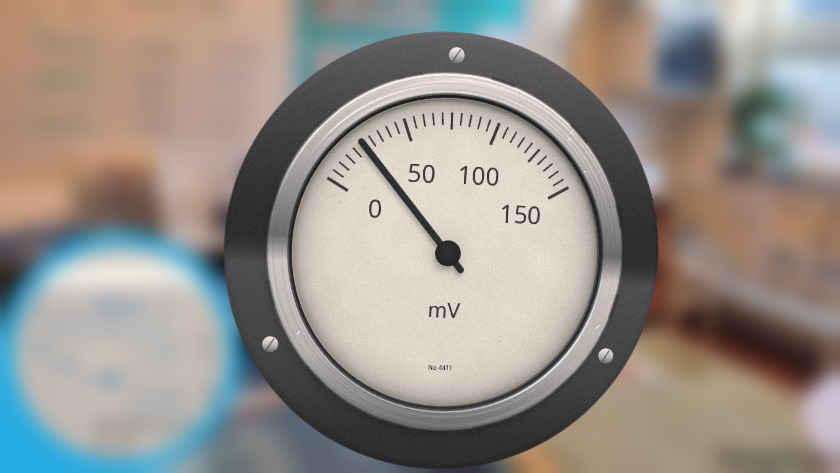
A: 25 mV
